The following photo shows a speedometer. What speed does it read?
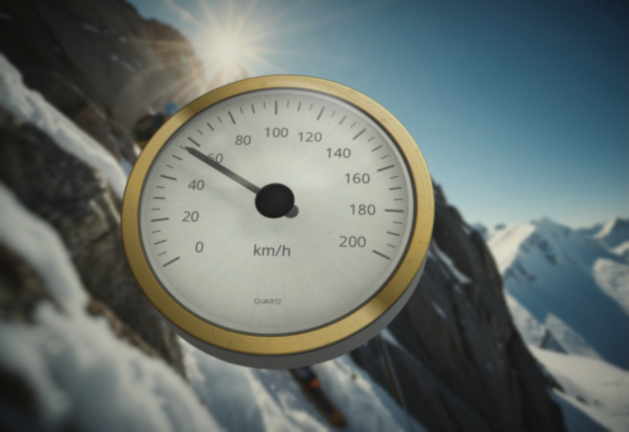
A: 55 km/h
